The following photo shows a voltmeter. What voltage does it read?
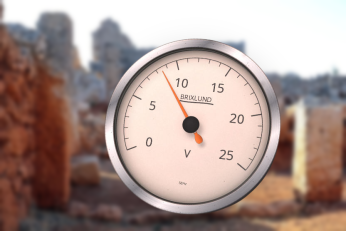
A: 8.5 V
